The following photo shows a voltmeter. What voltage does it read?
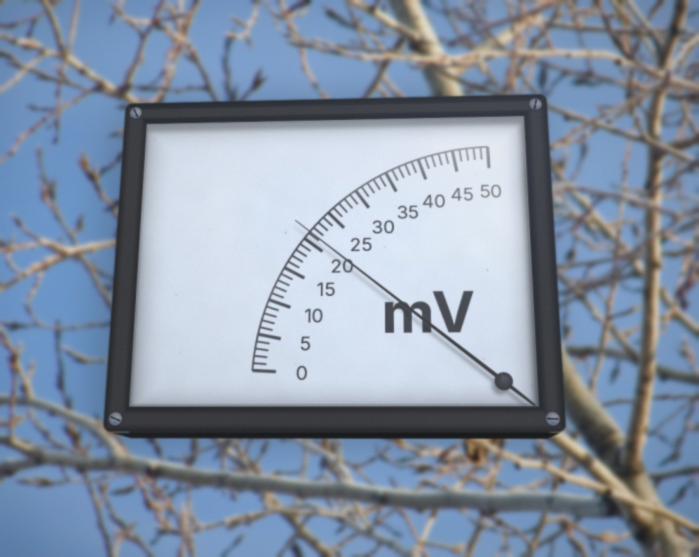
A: 21 mV
